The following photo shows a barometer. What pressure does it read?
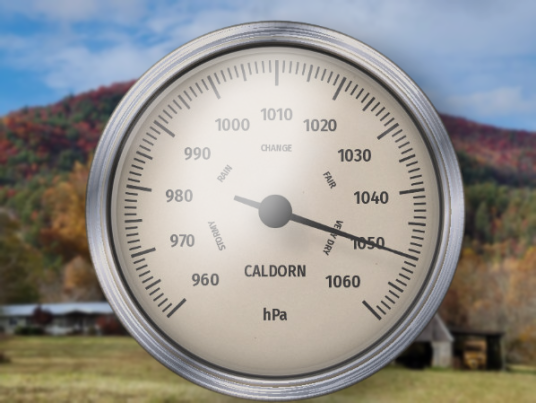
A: 1050 hPa
